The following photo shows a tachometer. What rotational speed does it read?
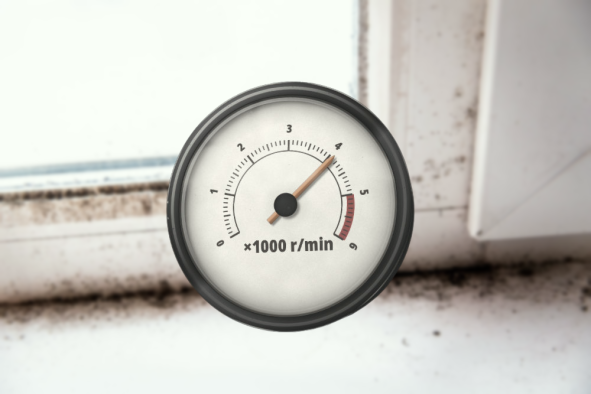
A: 4100 rpm
